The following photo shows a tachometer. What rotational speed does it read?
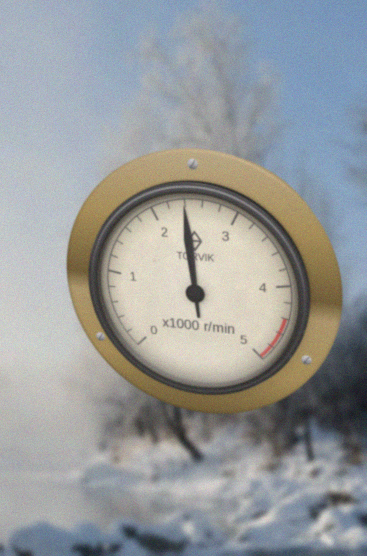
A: 2400 rpm
